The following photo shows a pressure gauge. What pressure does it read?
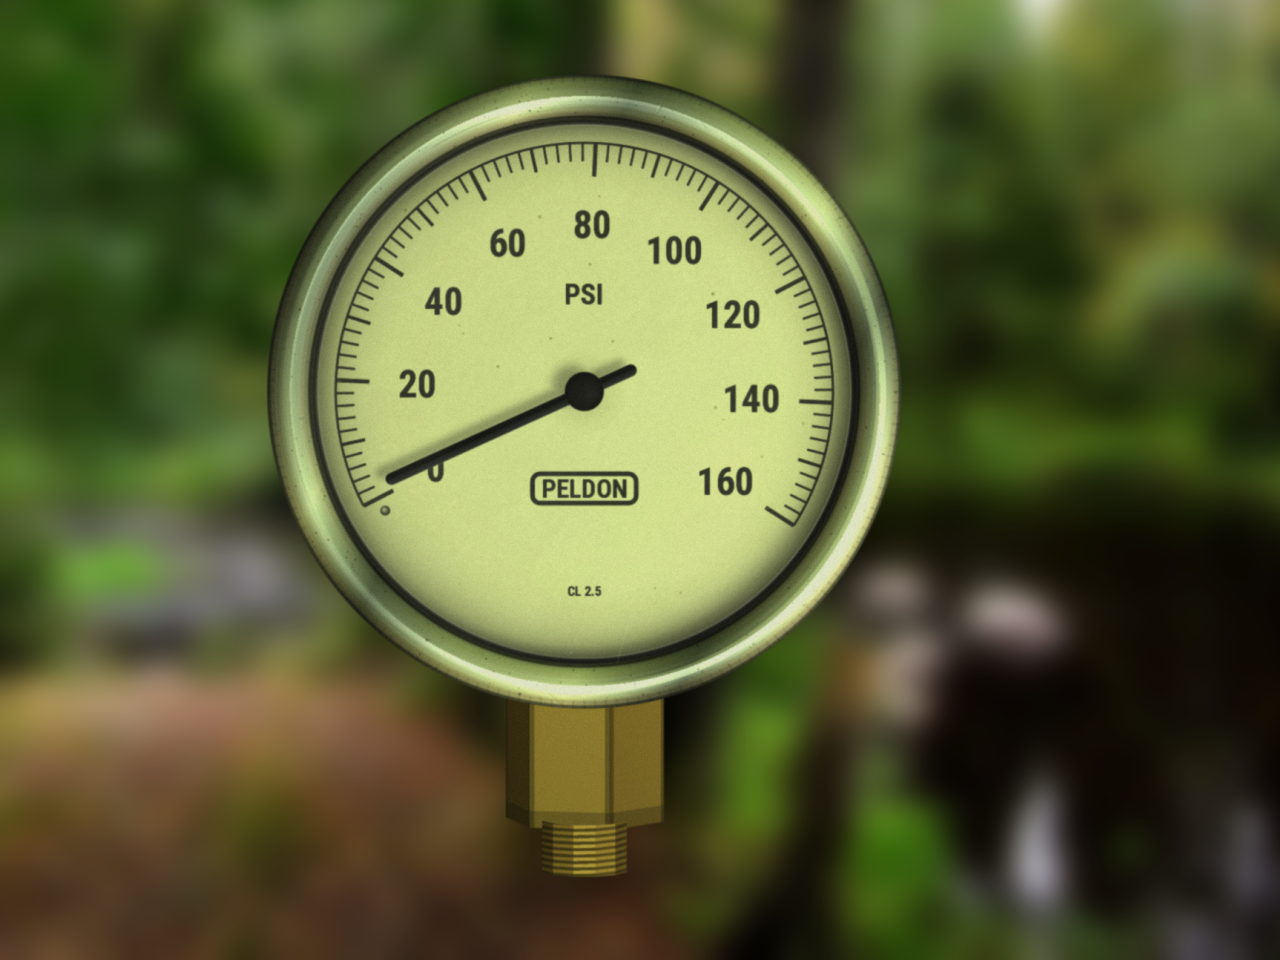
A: 2 psi
